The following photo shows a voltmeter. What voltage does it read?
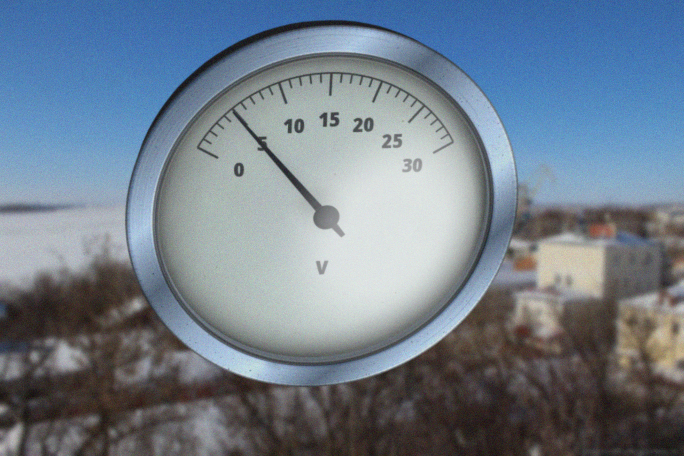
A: 5 V
